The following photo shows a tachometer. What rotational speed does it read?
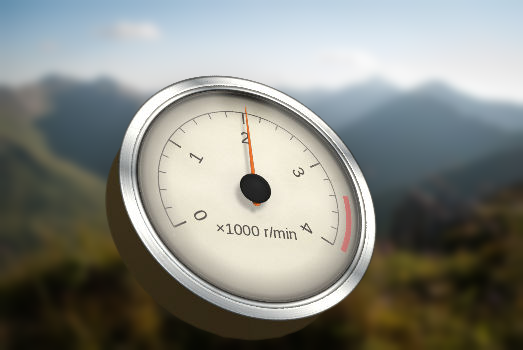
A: 2000 rpm
